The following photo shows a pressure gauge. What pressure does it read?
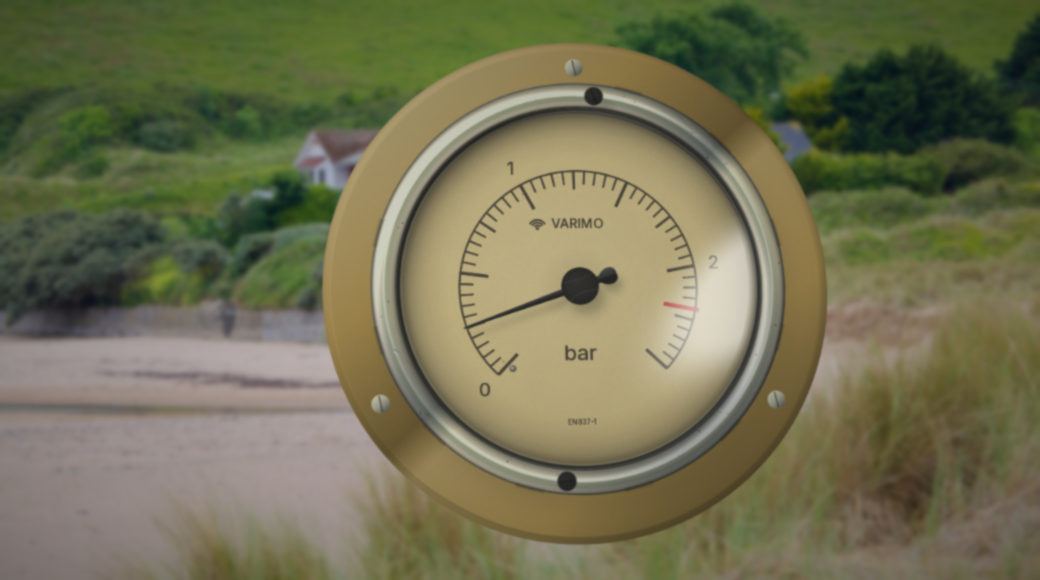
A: 0.25 bar
